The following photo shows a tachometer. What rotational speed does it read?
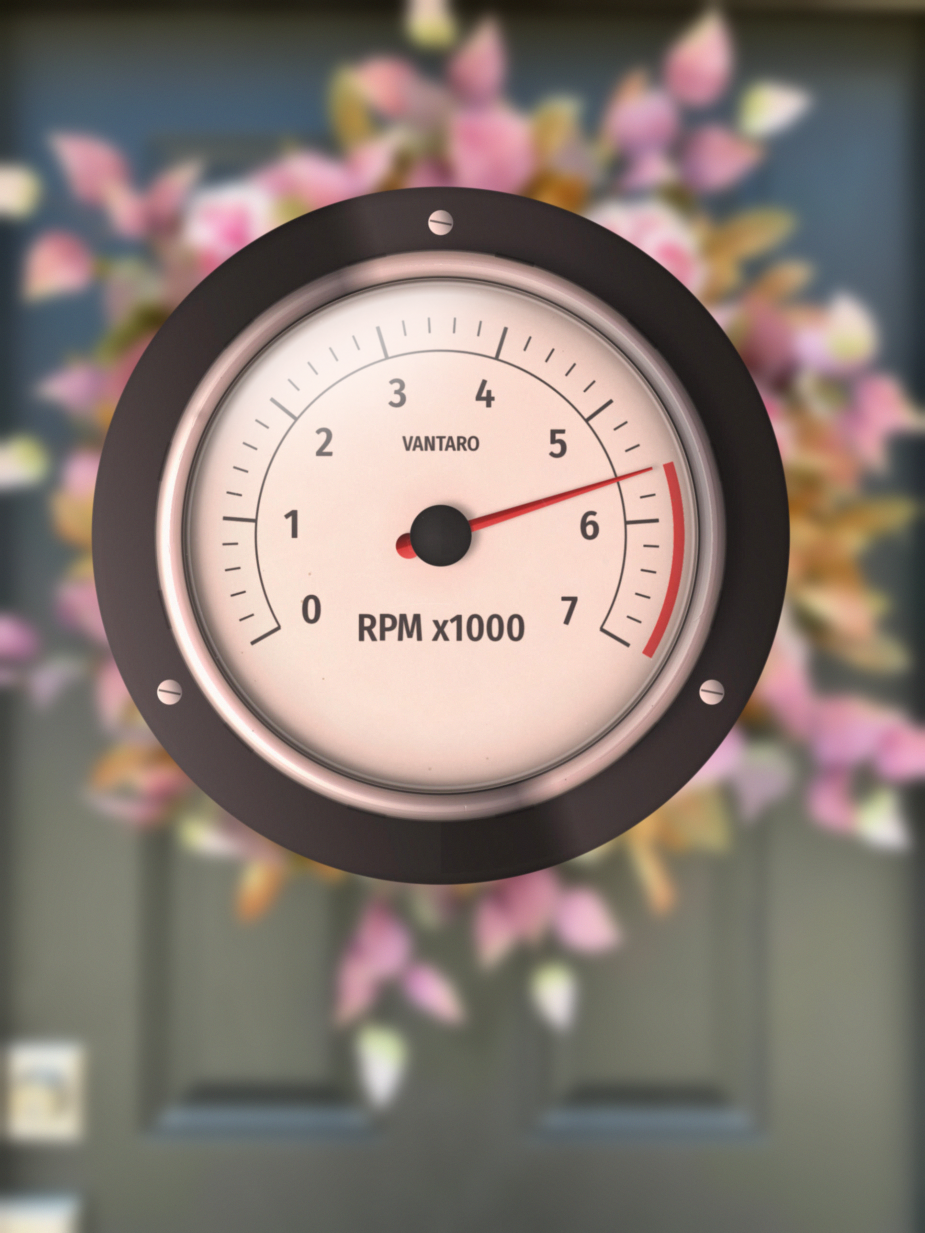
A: 5600 rpm
